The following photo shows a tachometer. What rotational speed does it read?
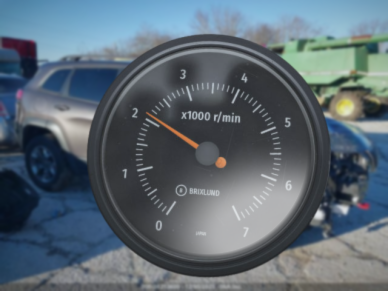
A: 2100 rpm
